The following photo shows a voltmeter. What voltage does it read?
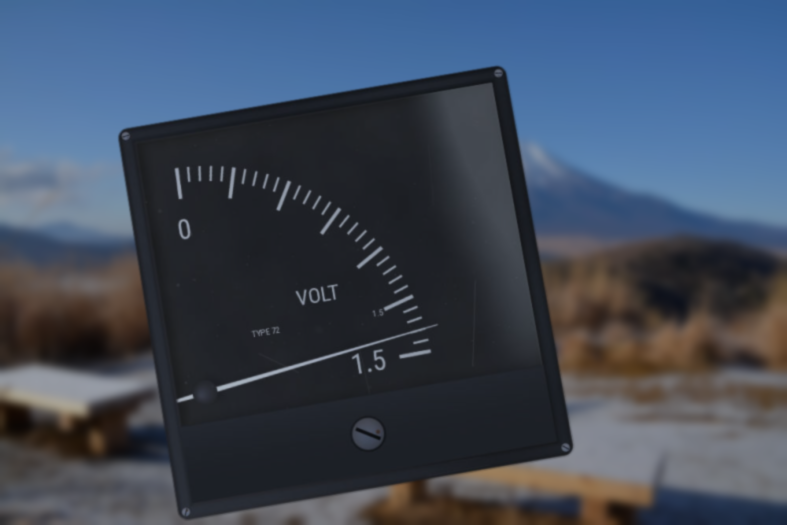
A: 1.4 V
